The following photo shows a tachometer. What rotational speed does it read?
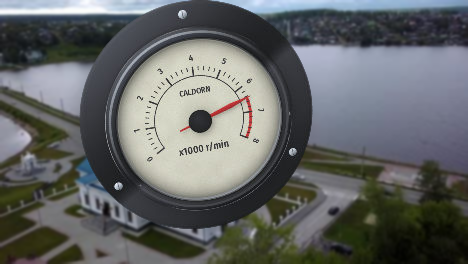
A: 6400 rpm
